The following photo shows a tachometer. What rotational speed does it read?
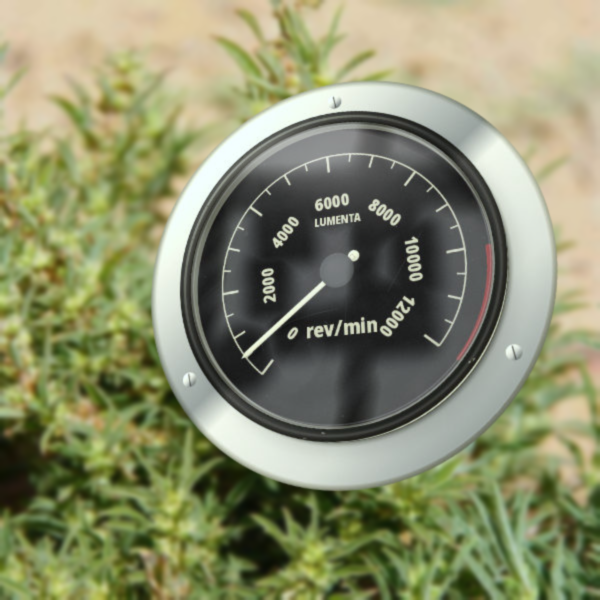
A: 500 rpm
